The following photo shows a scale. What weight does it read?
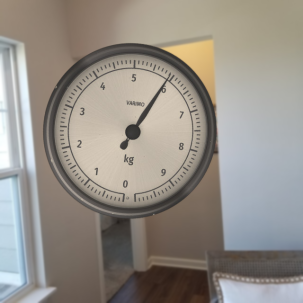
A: 5.9 kg
